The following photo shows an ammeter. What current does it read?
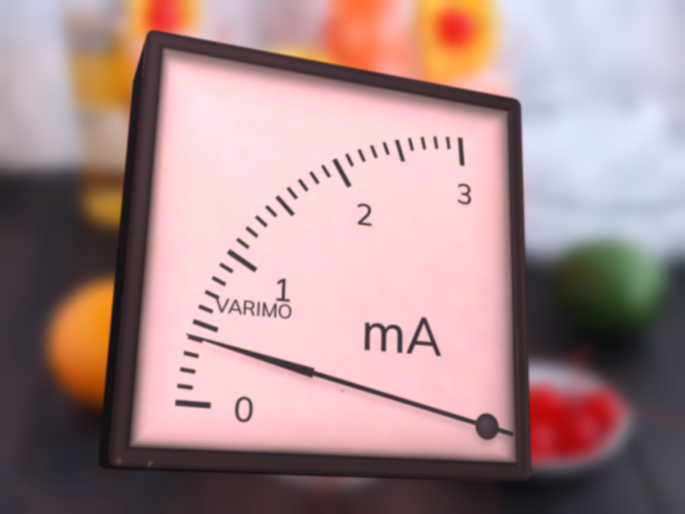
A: 0.4 mA
